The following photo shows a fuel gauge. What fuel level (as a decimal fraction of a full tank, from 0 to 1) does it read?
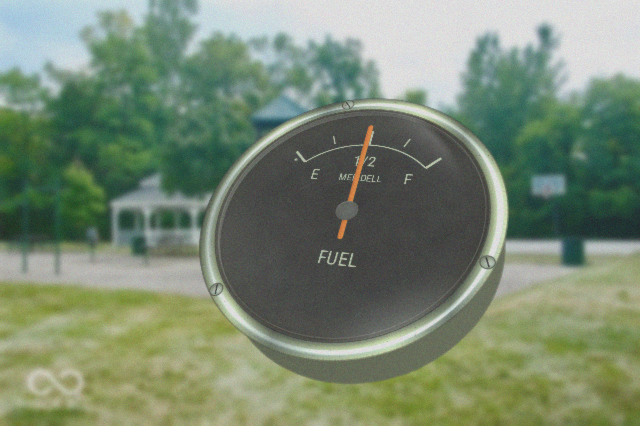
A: 0.5
